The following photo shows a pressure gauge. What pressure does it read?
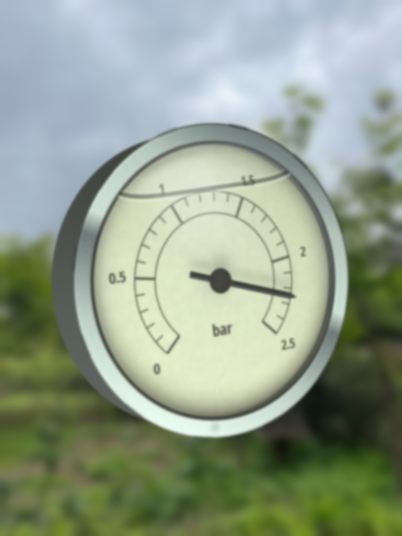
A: 2.25 bar
